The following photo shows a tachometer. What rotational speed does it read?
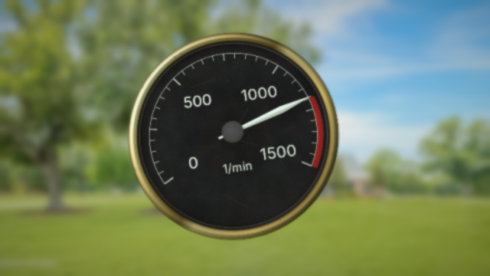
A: 1200 rpm
